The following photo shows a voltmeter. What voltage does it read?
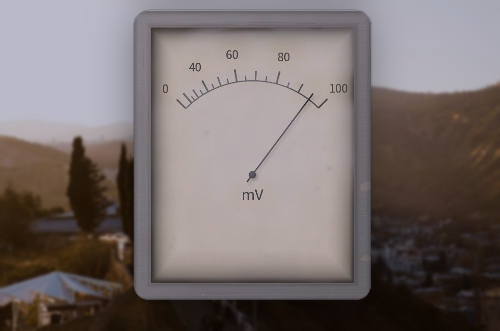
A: 95 mV
